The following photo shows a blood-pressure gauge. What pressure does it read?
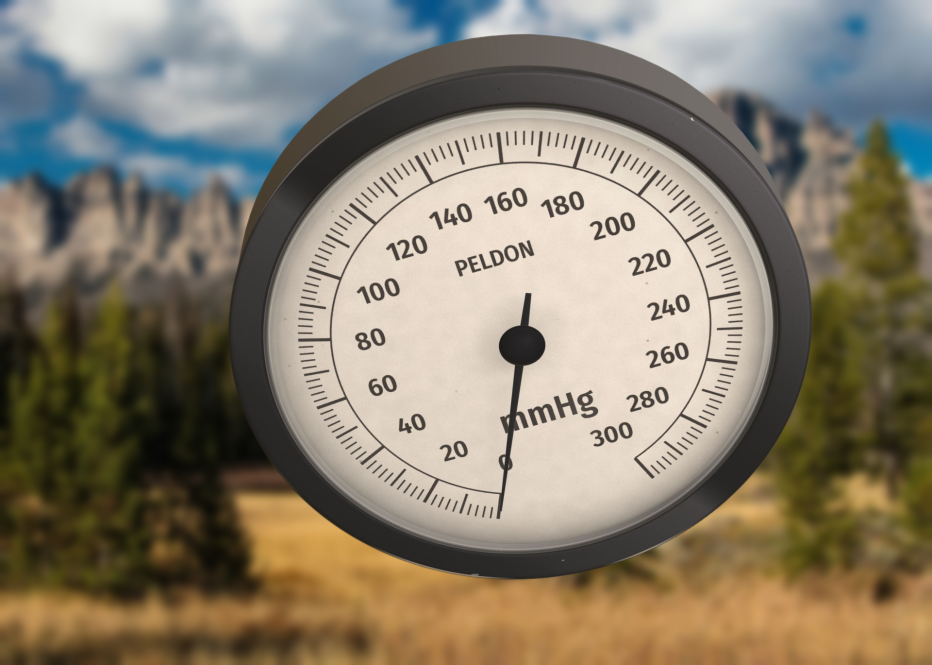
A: 0 mmHg
